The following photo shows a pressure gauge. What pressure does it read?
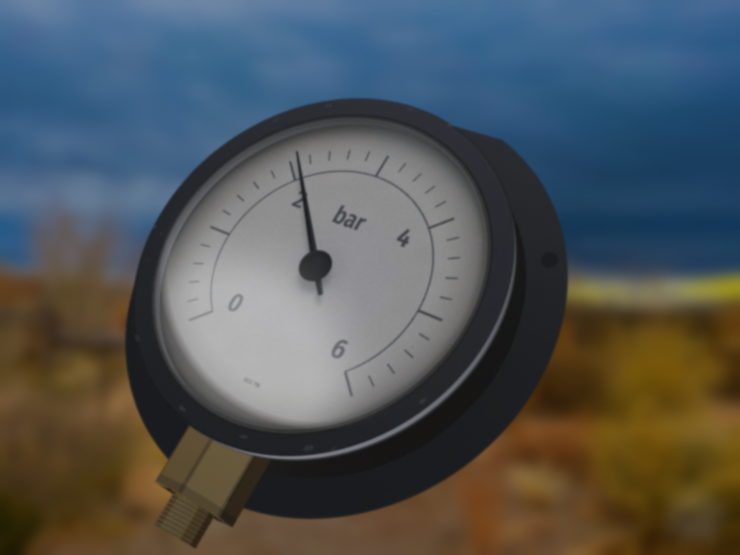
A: 2.1 bar
